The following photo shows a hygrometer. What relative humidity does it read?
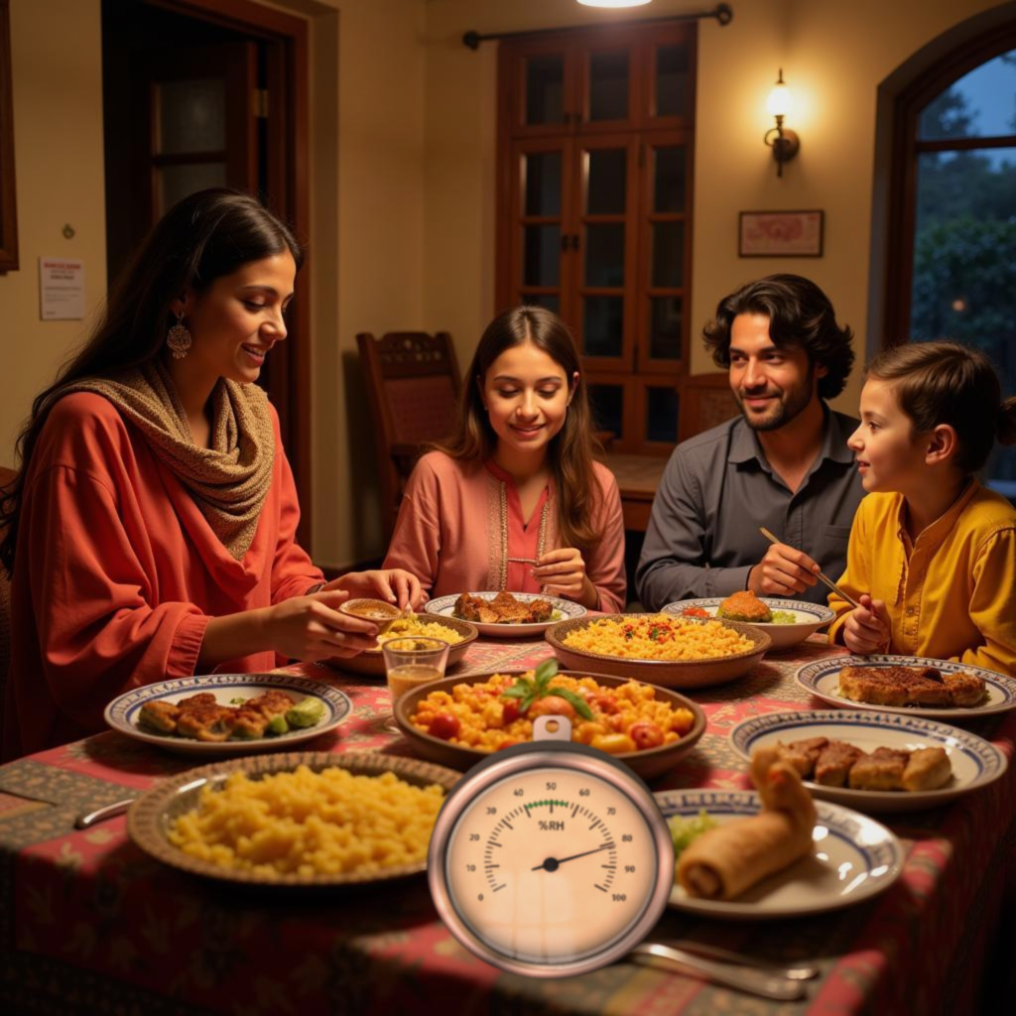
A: 80 %
